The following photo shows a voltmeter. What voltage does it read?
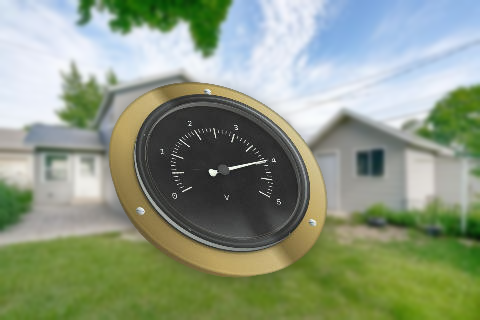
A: 4 V
